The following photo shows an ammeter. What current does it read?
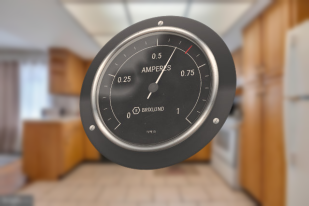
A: 0.6 A
